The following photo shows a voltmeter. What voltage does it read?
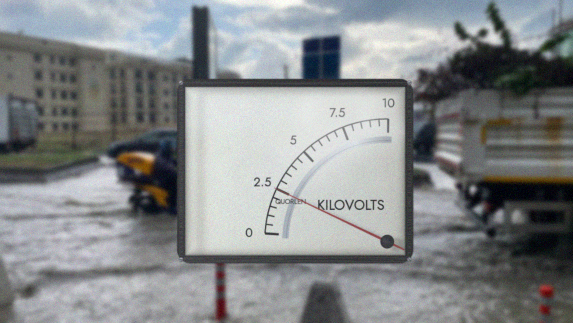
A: 2.5 kV
